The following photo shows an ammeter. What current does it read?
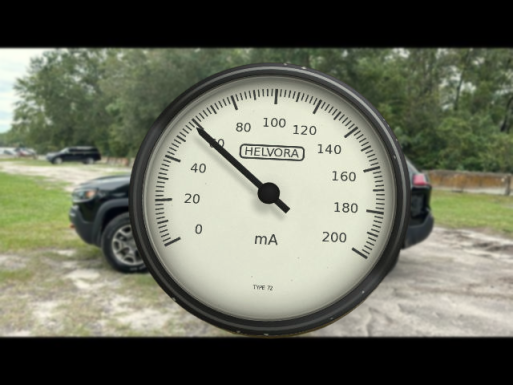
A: 58 mA
